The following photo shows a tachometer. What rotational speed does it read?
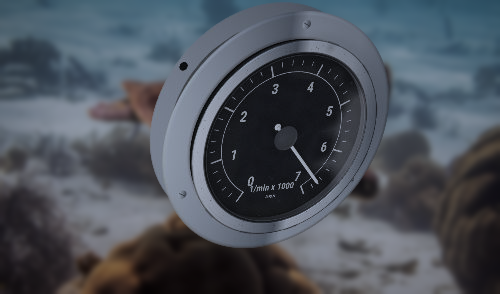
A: 6700 rpm
